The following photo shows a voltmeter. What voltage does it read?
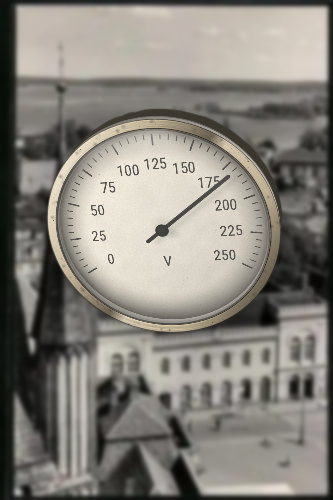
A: 180 V
